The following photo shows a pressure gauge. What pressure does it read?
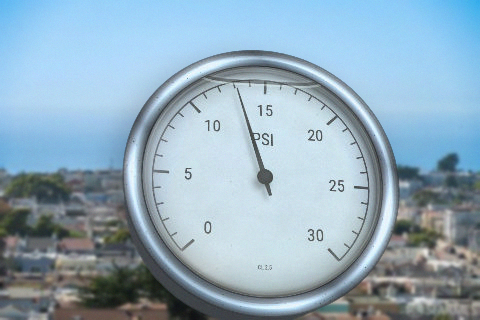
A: 13 psi
